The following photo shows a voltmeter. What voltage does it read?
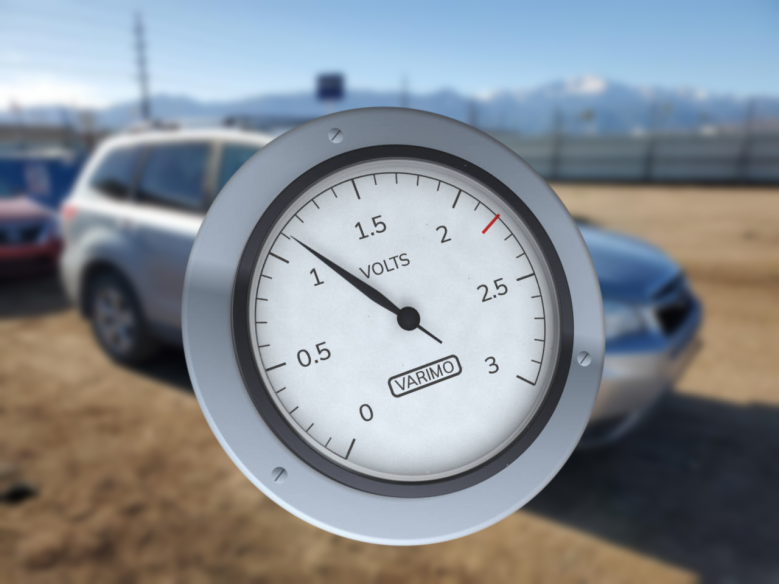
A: 1.1 V
